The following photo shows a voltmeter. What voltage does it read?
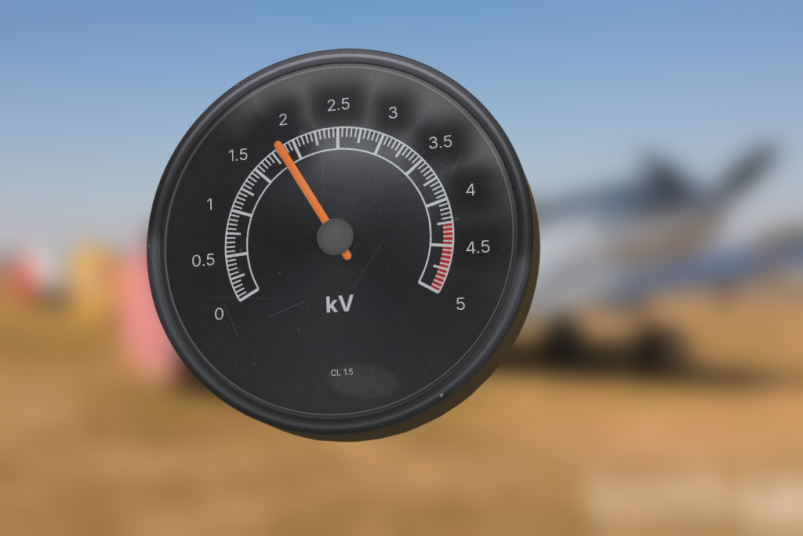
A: 1.85 kV
